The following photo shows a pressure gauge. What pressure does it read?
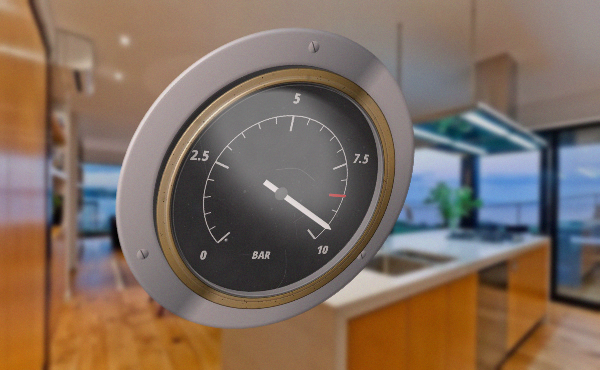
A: 9.5 bar
